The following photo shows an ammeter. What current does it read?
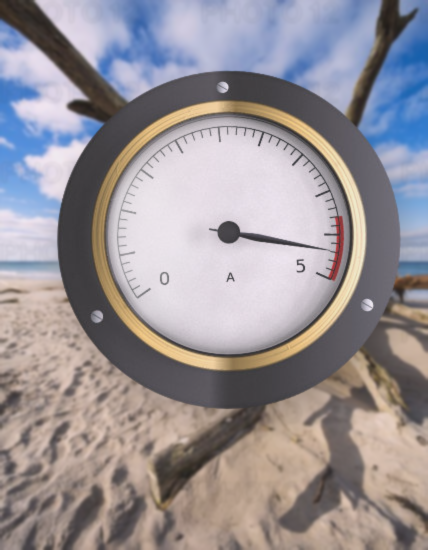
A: 4.7 A
